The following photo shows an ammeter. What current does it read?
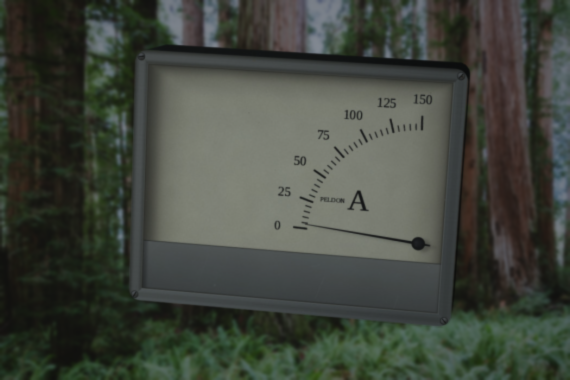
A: 5 A
